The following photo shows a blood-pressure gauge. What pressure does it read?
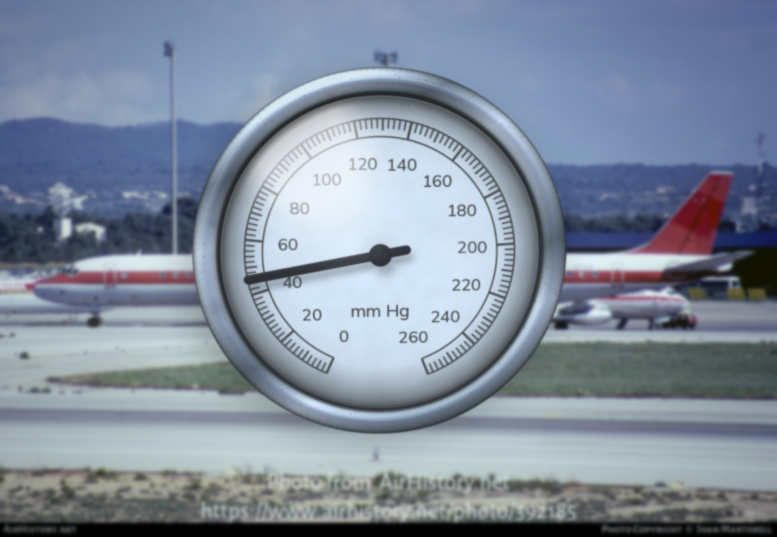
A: 46 mmHg
